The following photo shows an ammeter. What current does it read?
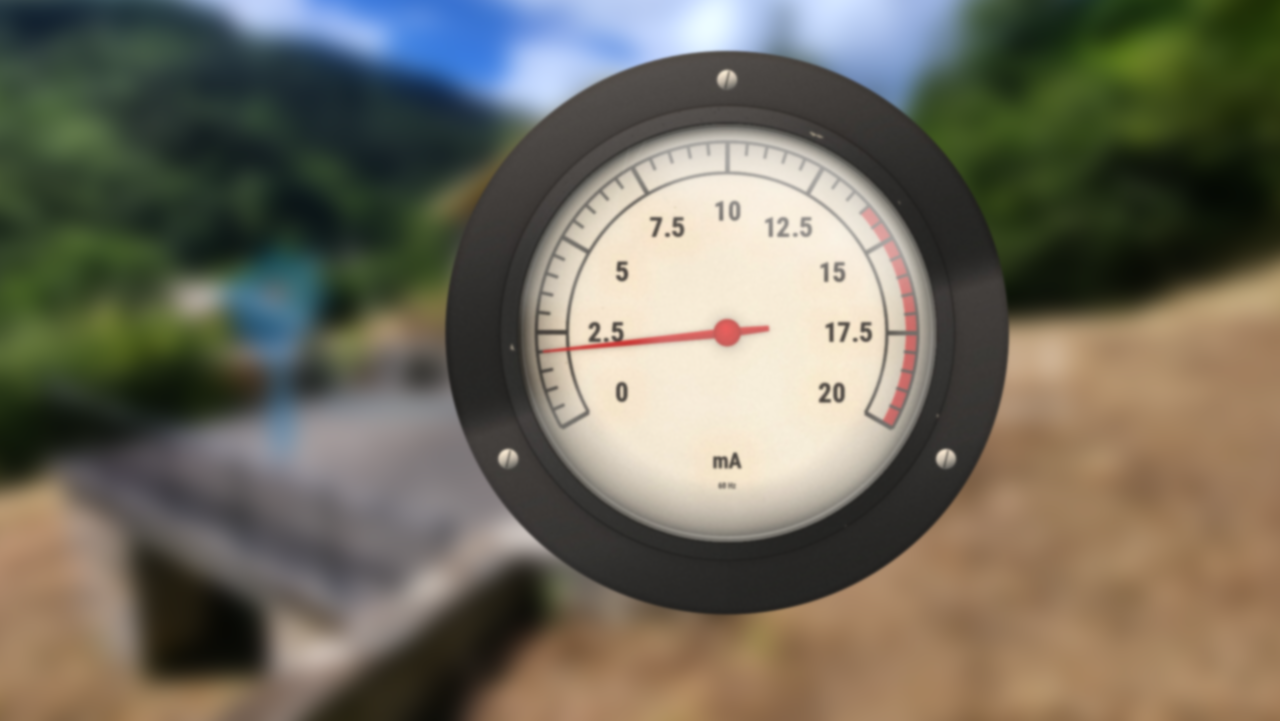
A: 2 mA
